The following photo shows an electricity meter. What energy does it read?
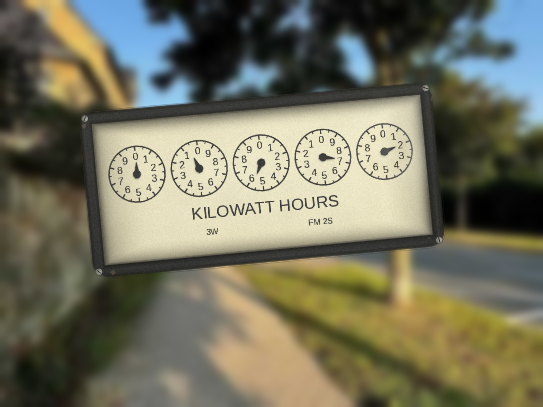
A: 572 kWh
